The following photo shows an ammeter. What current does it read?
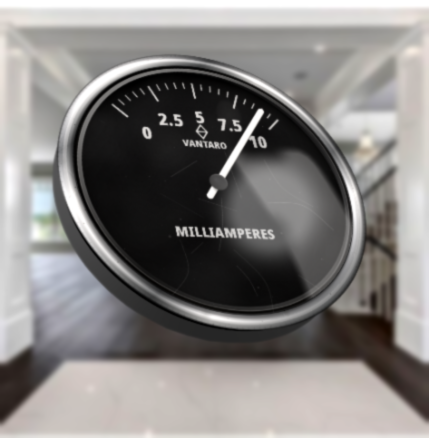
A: 9 mA
